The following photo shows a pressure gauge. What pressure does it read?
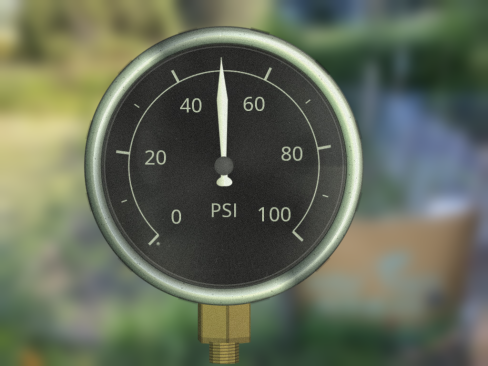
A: 50 psi
